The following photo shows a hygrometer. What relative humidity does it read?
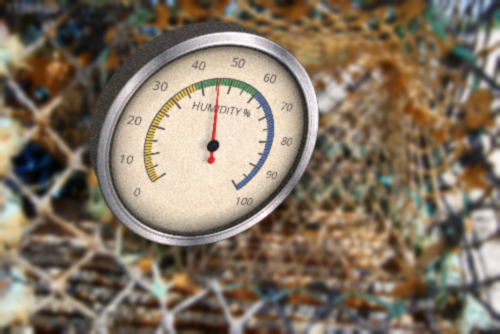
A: 45 %
